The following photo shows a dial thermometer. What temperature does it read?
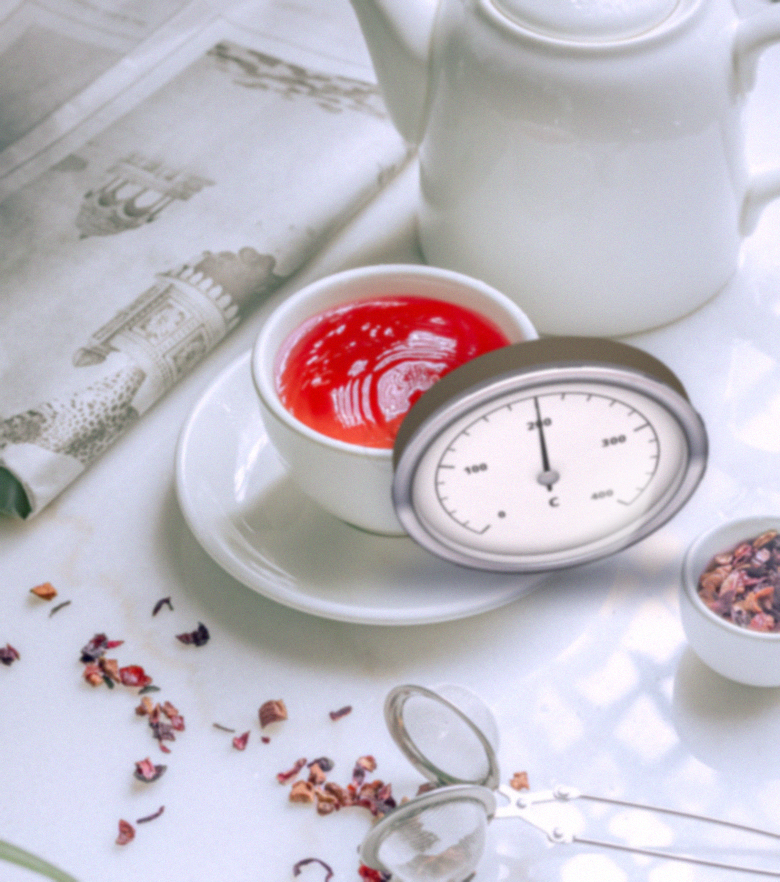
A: 200 °C
